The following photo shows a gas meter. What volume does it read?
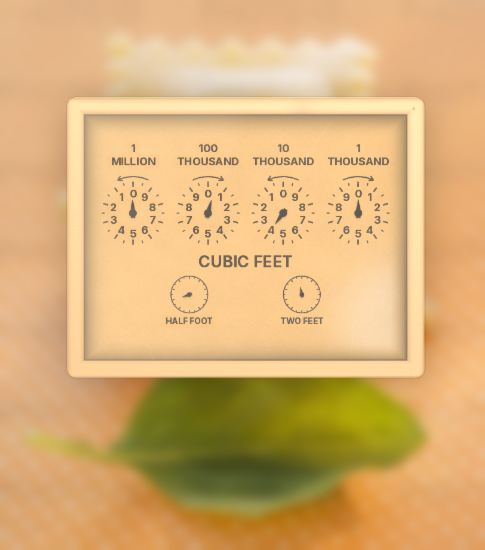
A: 4000 ft³
